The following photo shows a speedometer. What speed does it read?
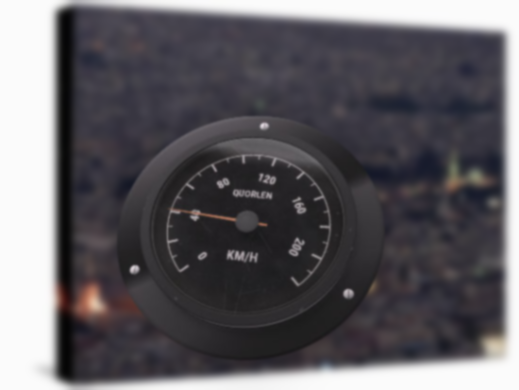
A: 40 km/h
